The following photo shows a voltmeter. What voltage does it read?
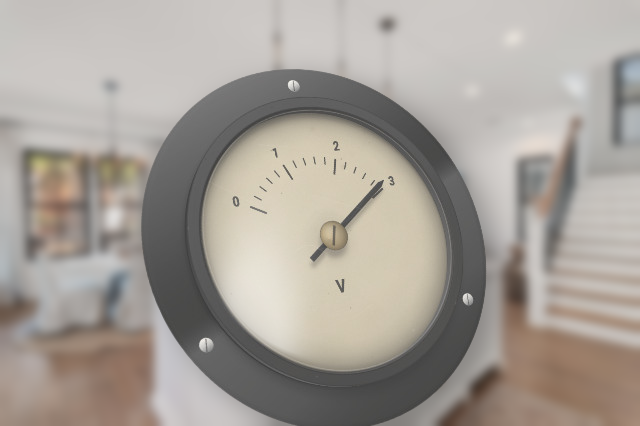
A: 2.9 V
